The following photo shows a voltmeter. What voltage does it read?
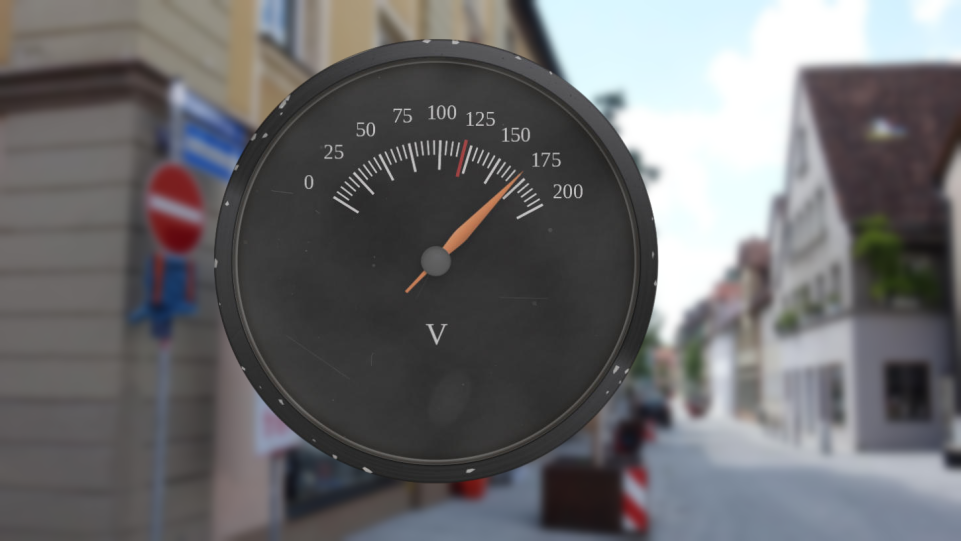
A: 170 V
